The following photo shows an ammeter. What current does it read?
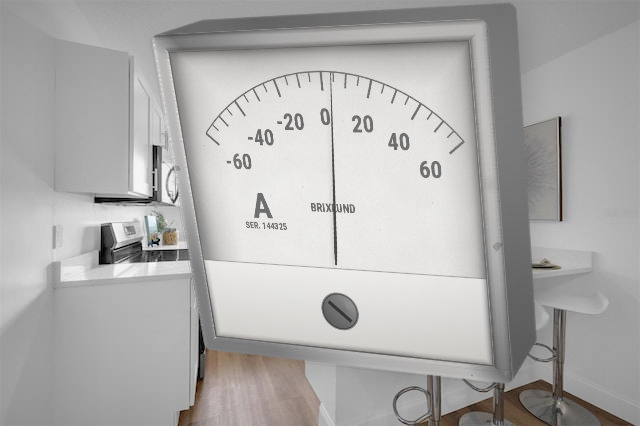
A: 5 A
